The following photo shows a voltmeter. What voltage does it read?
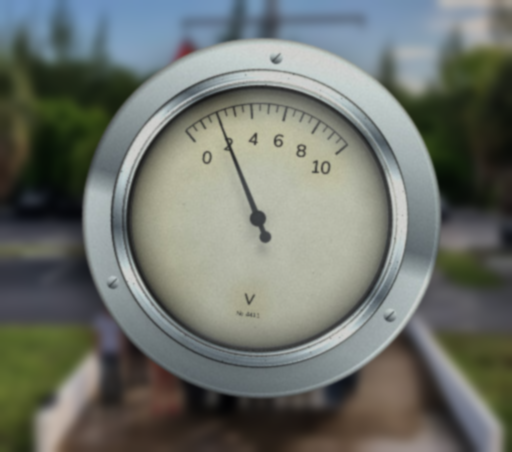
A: 2 V
